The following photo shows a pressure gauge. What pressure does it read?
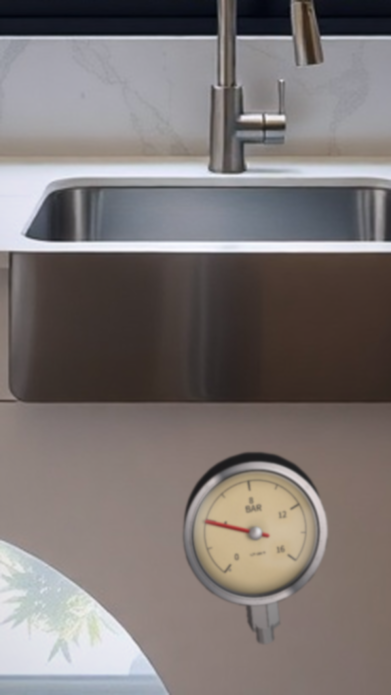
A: 4 bar
